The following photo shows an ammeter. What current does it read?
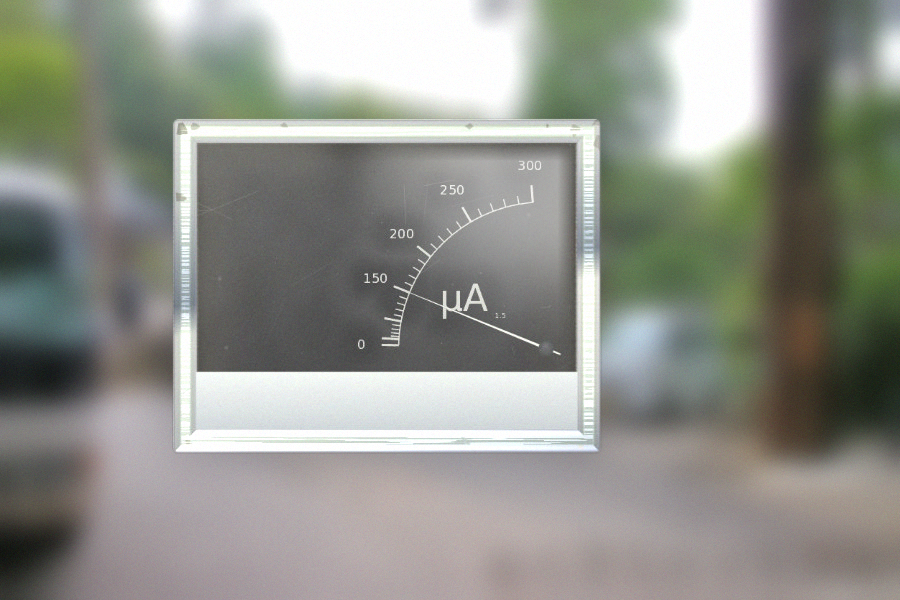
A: 150 µA
